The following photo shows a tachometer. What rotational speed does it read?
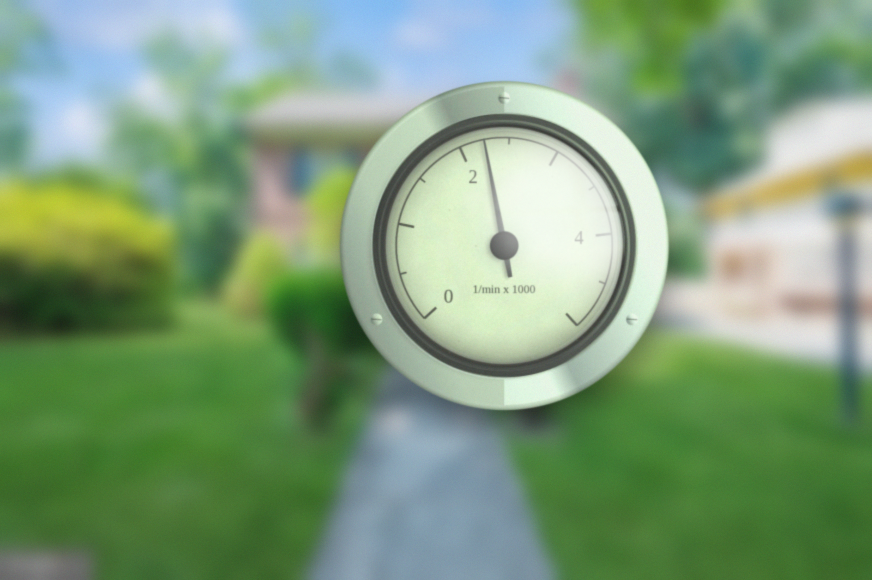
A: 2250 rpm
